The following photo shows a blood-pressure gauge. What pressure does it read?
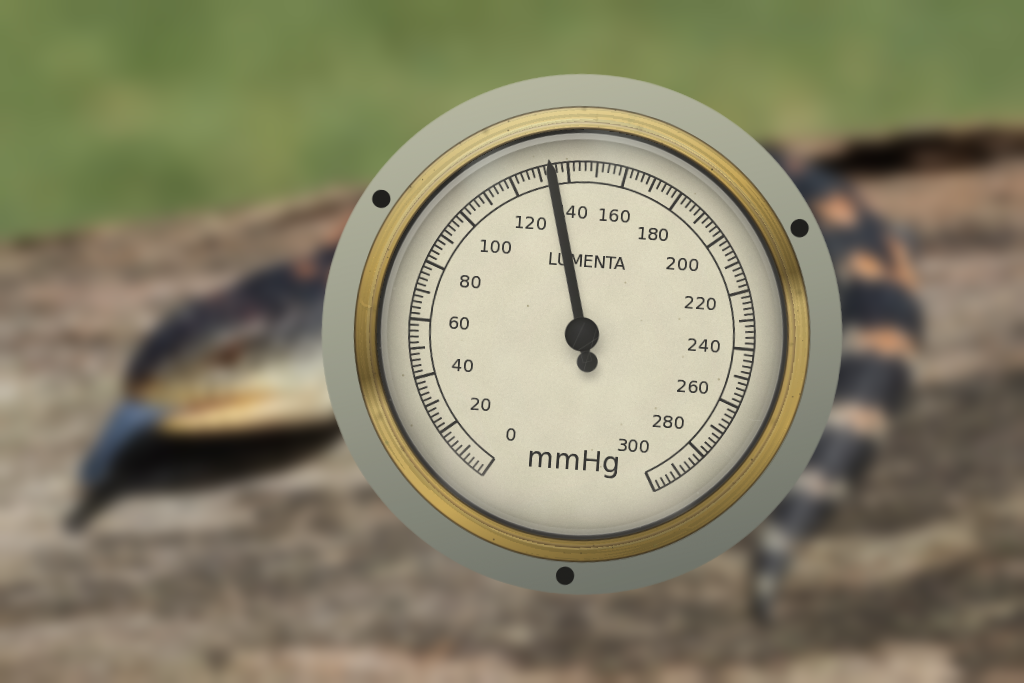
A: 134 mmHg
